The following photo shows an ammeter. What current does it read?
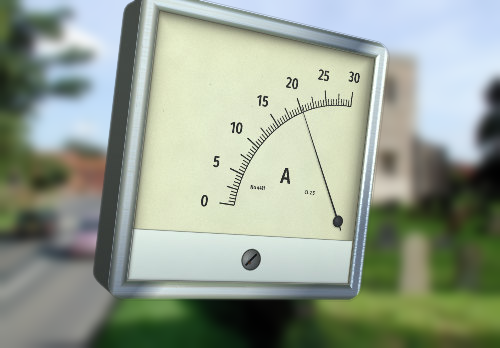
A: 20 A
